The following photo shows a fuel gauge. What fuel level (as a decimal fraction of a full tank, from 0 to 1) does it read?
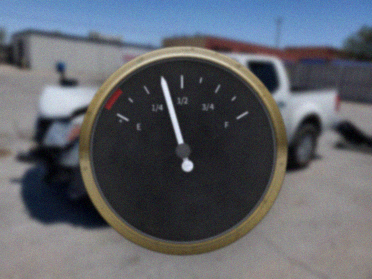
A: 0.375
